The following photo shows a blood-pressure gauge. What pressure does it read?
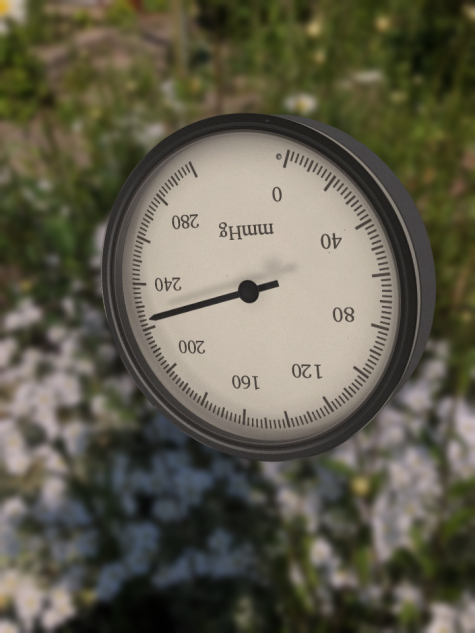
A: 224 mmHg
